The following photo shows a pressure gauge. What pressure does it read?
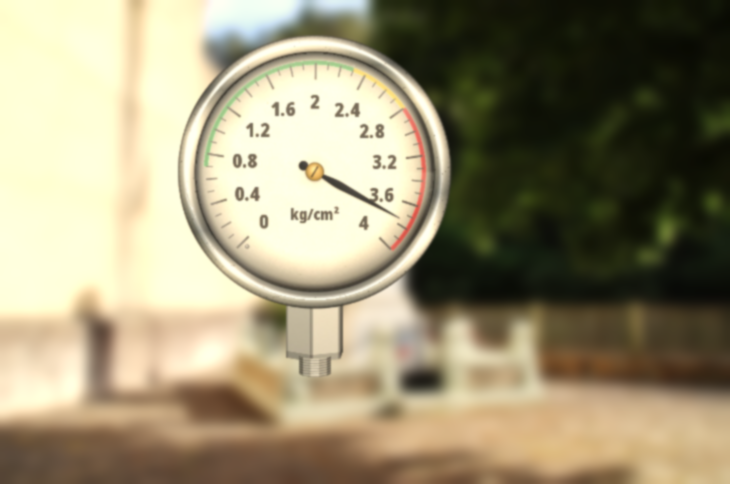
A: 3.75 kg/cm²
